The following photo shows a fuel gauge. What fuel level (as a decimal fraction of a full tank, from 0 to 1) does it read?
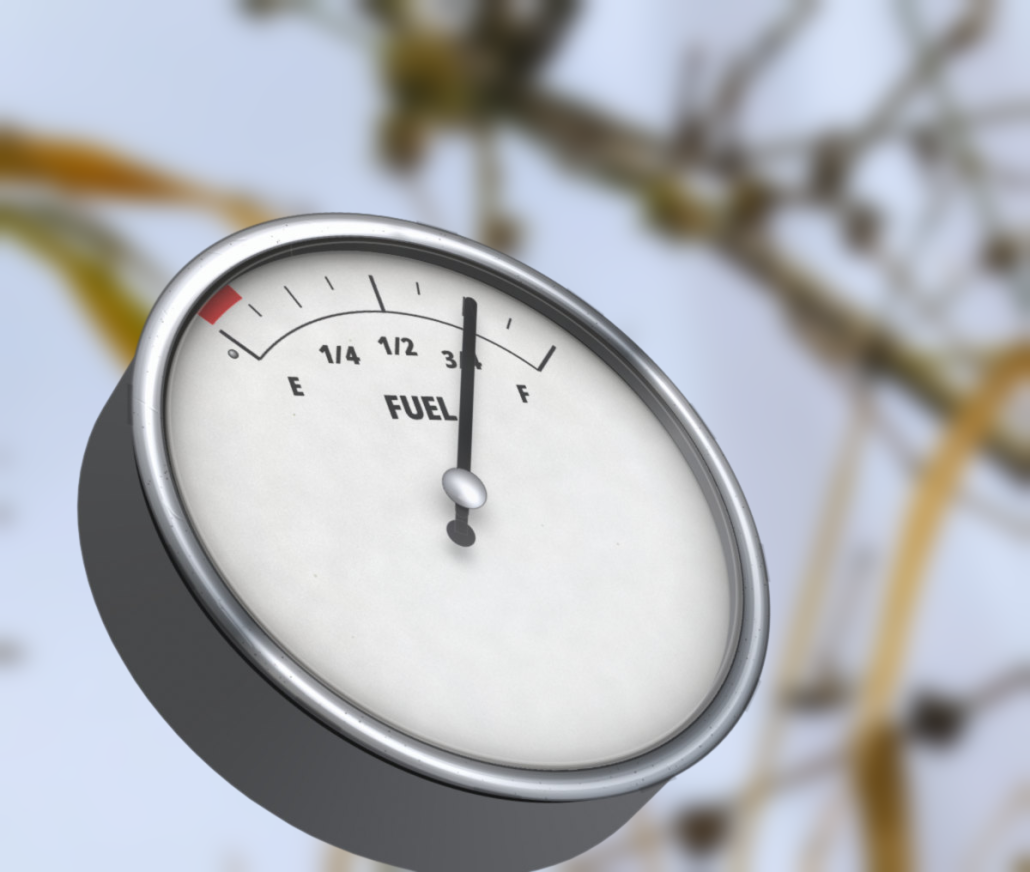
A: 0.75
